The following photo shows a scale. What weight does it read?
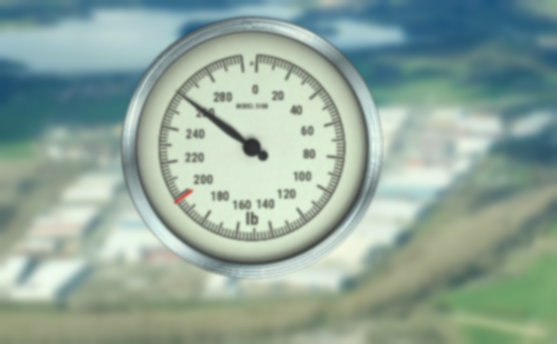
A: 260 lb
